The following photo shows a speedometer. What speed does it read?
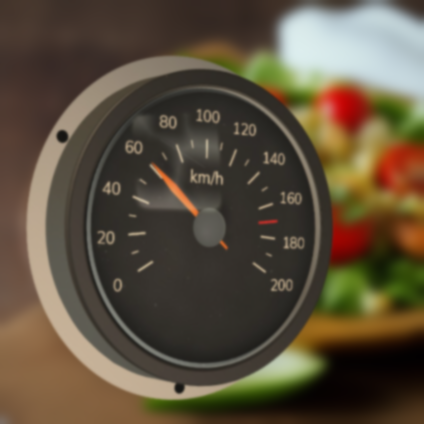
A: 60 km/h
